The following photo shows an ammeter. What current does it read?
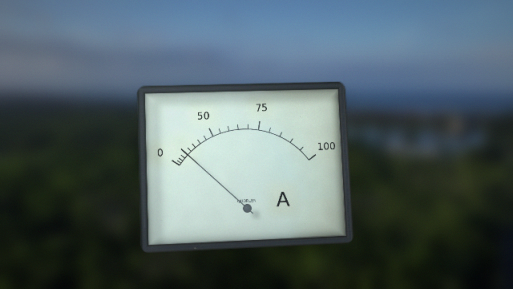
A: 25 A
